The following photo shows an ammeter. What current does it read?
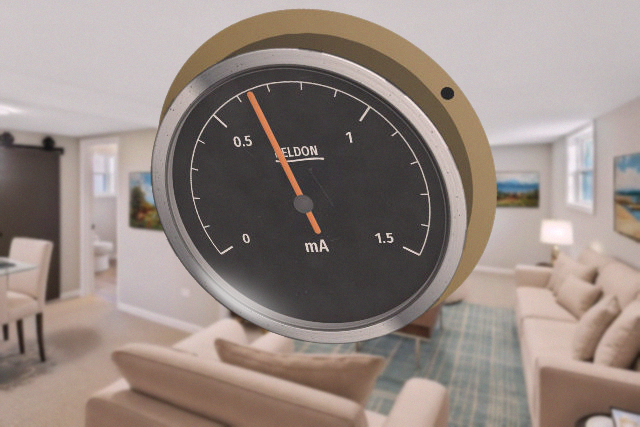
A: 0.65 mA
